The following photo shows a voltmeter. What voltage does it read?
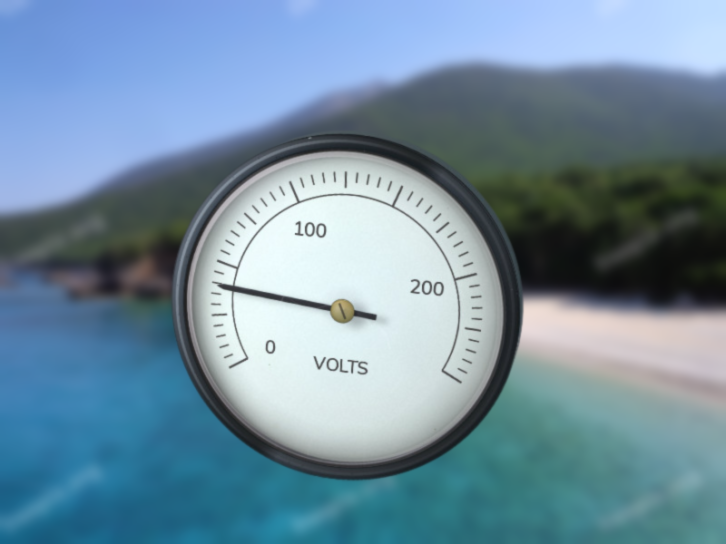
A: 40 V
